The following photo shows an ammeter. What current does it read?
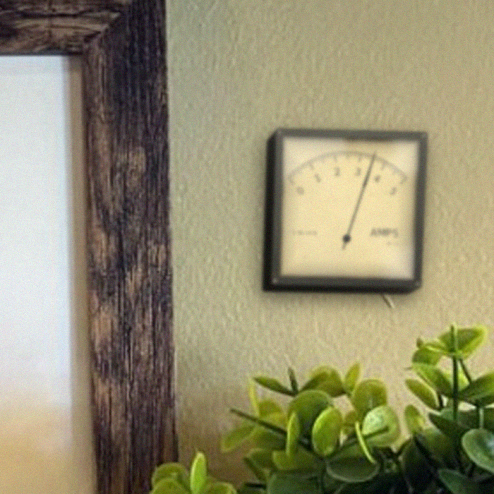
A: 3.5 A
